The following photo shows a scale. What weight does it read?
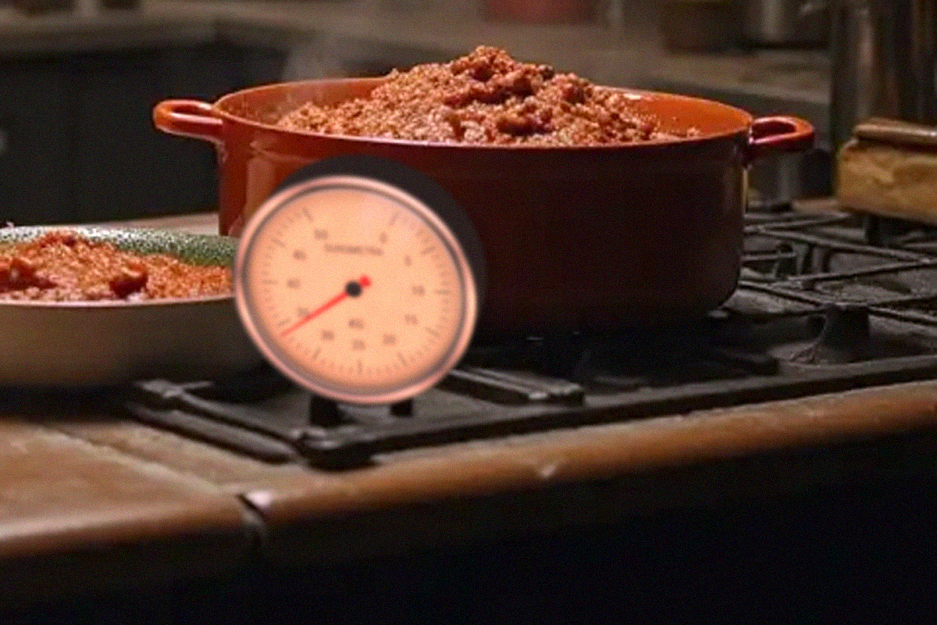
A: 34 kg
